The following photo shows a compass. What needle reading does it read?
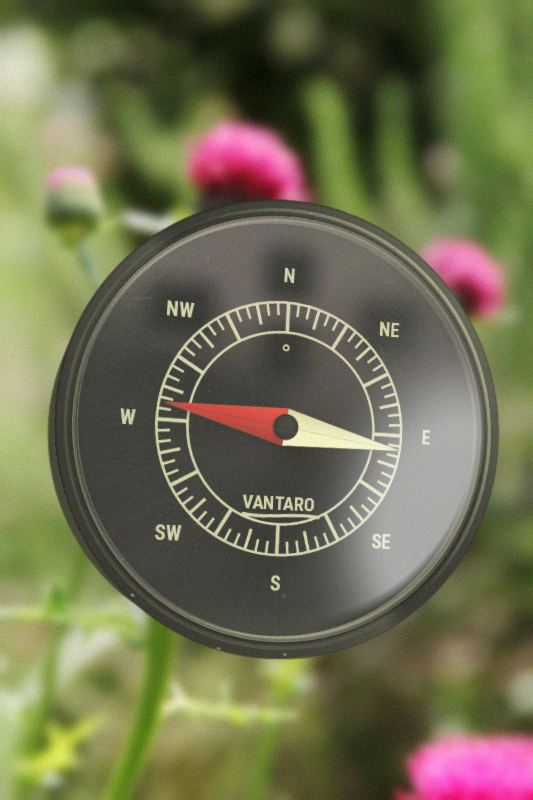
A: 277.5 °
